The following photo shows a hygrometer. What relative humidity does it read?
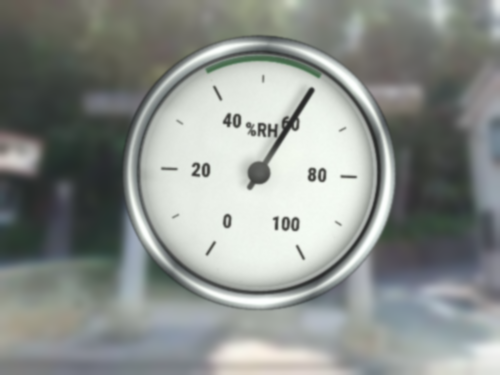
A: 60 %
